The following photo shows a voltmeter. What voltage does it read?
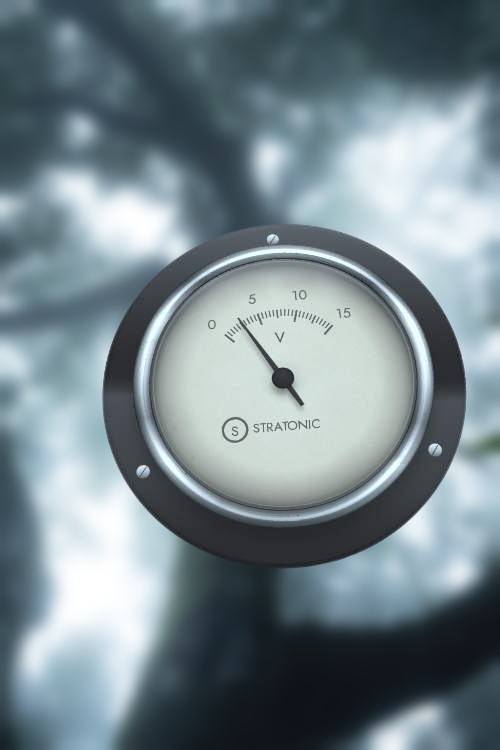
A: 2.5 V
